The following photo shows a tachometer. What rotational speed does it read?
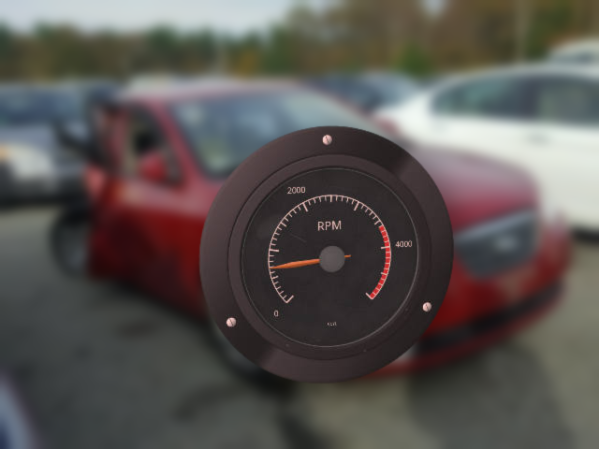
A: 700 rpm
